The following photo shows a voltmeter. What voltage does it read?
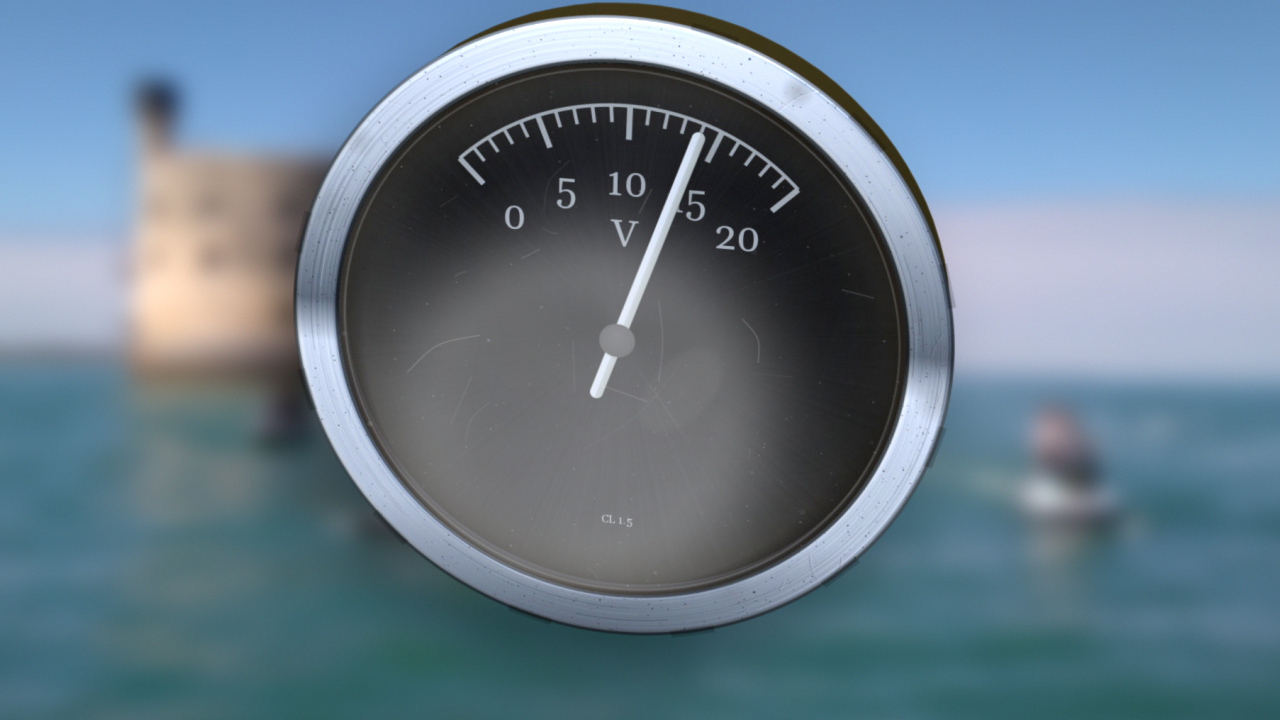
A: 14 V
